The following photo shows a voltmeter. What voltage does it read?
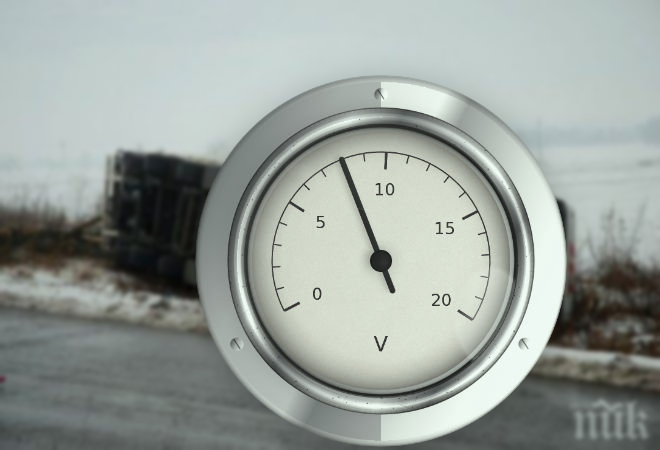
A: 8 V
